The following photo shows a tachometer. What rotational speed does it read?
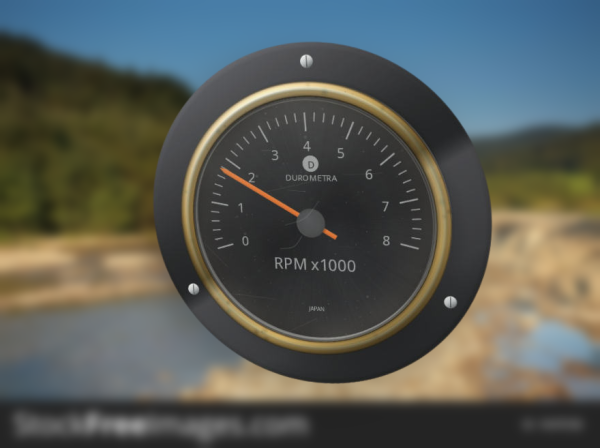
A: 1800 rpm
